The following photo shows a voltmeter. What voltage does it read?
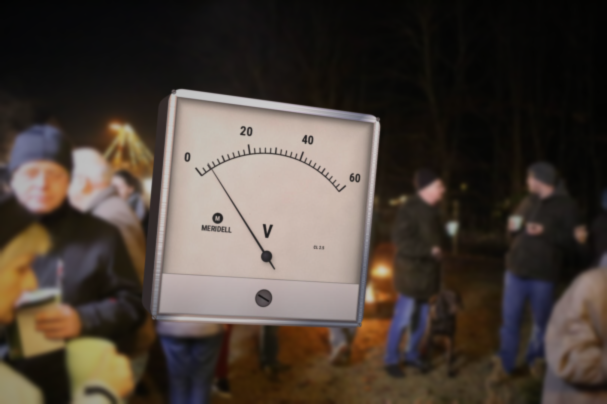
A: 4 V
